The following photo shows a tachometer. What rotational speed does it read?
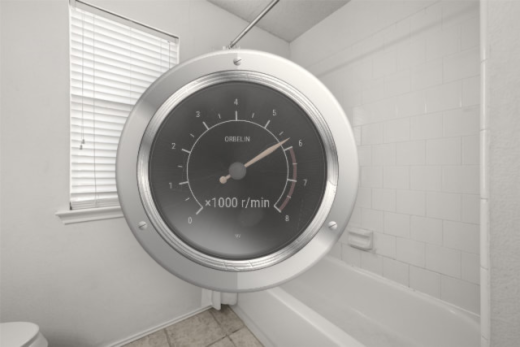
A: 5750 rpm
